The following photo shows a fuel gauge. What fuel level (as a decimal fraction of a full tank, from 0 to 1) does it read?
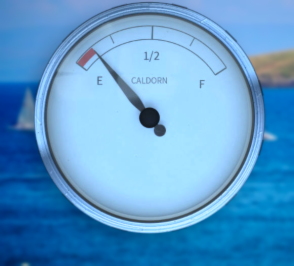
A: 0.125
